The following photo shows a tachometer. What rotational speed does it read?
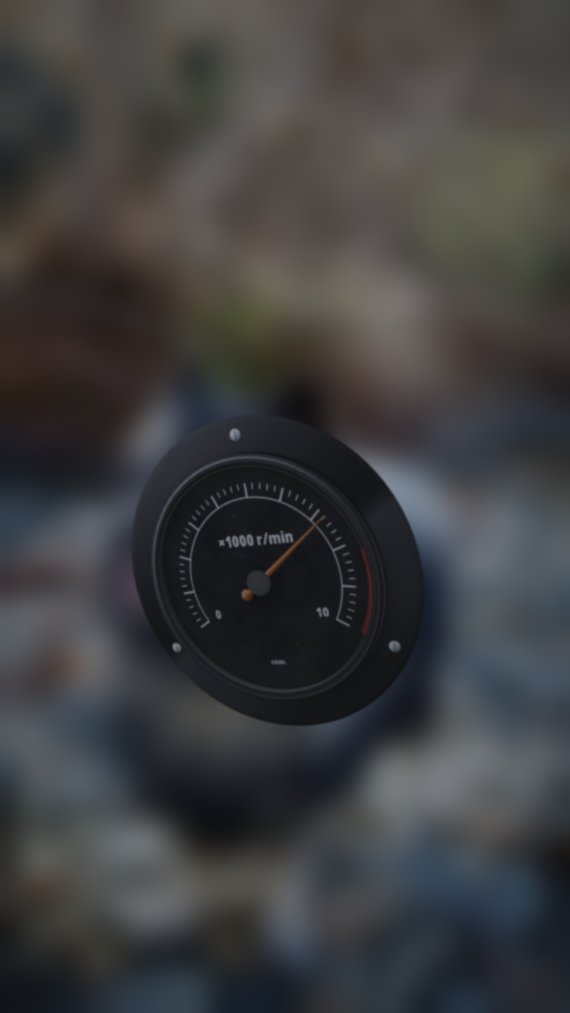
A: 7200 rpm
